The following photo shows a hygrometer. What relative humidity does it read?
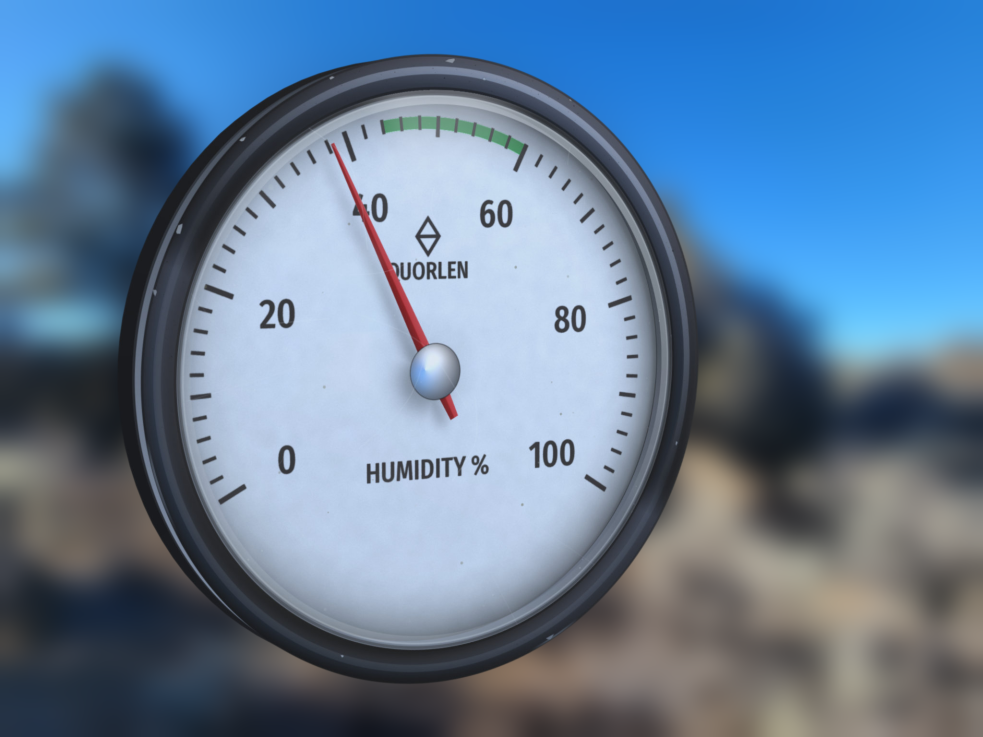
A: 38 %
